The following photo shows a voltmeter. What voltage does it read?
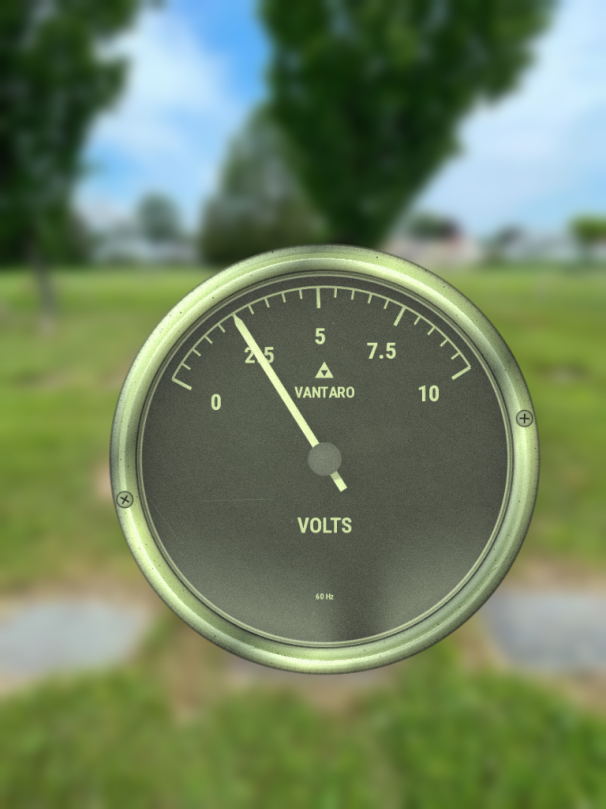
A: 2.5 V
